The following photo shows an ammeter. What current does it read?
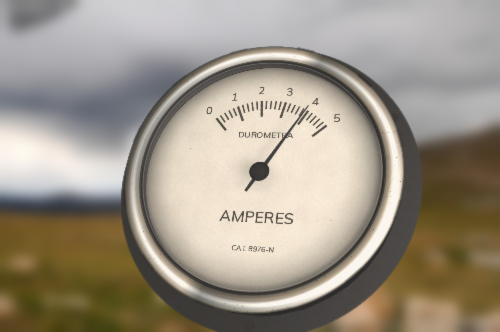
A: 4 A
